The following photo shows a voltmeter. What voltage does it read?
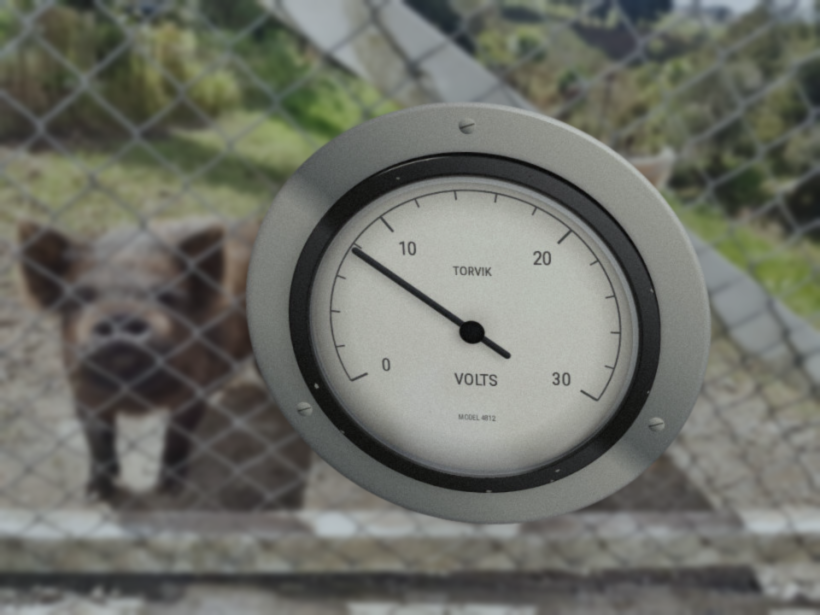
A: 8 V
